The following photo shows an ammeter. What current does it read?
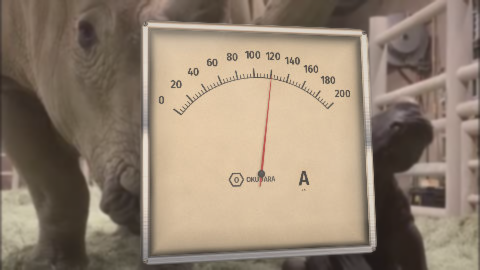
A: 120 A
